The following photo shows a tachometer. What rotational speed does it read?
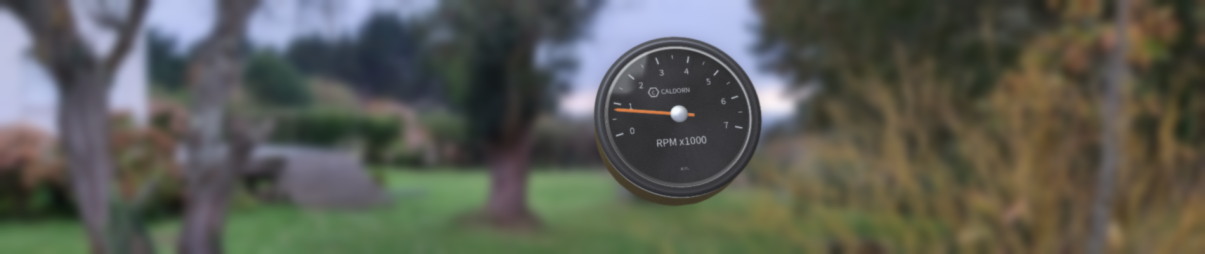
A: 750 rpm
